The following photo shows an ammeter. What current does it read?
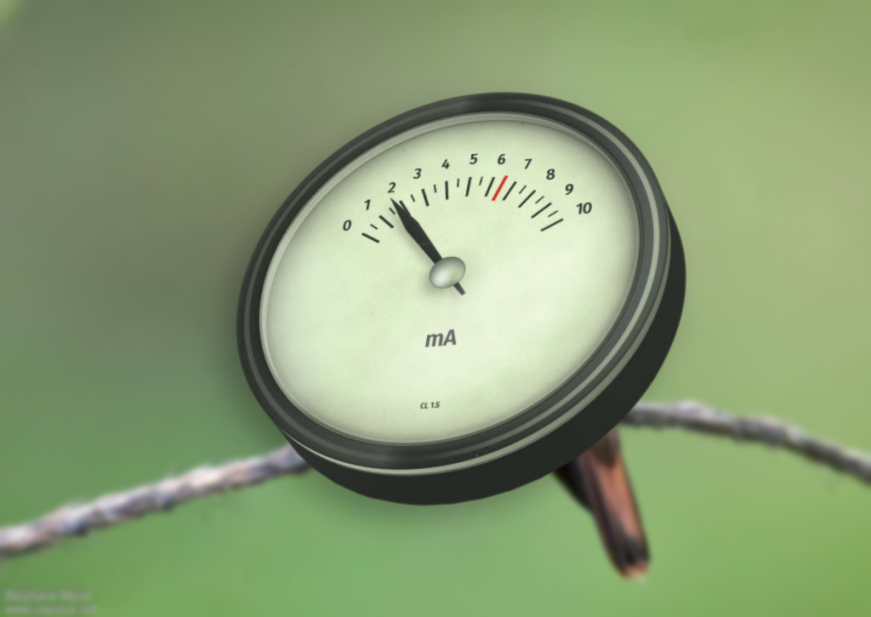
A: 1.75 mA
